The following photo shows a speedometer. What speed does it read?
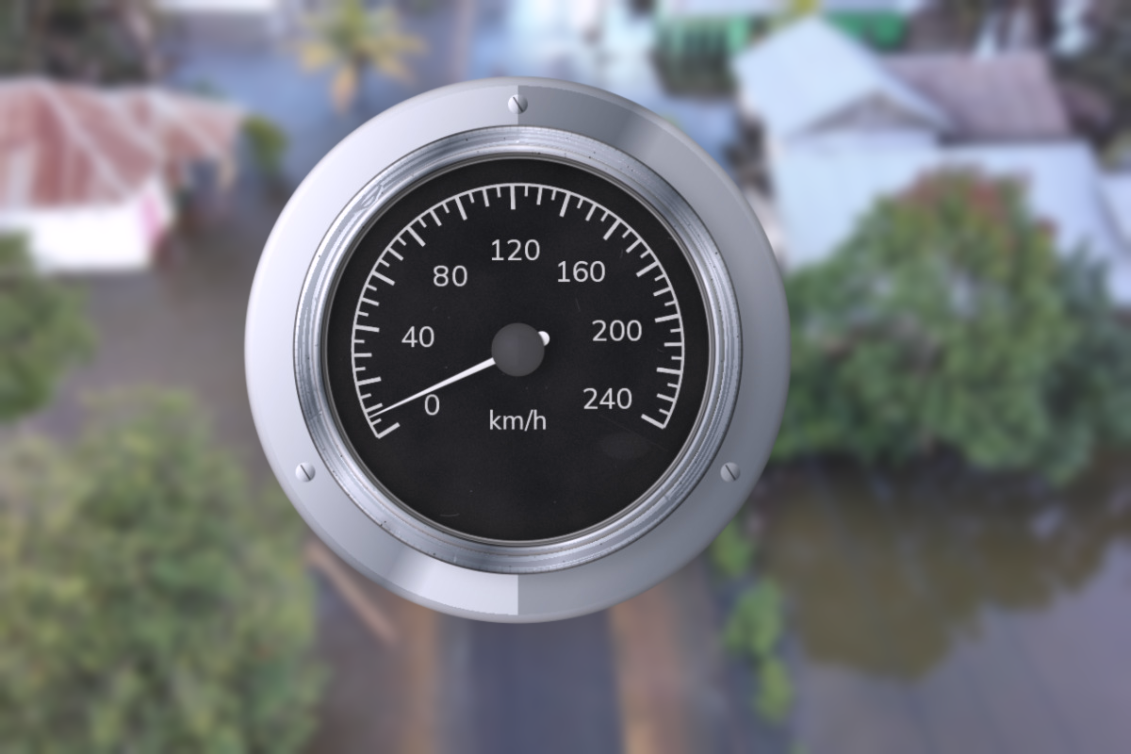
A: 7.5 km/h
